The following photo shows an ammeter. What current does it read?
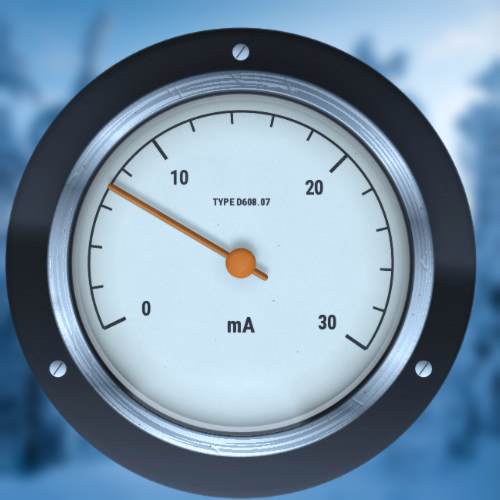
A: 7 mA
